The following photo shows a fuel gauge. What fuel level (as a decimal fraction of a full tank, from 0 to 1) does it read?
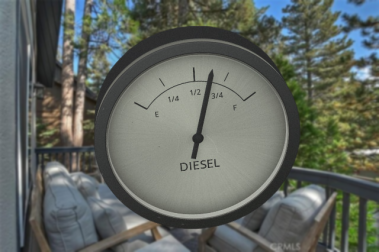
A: 0.625
